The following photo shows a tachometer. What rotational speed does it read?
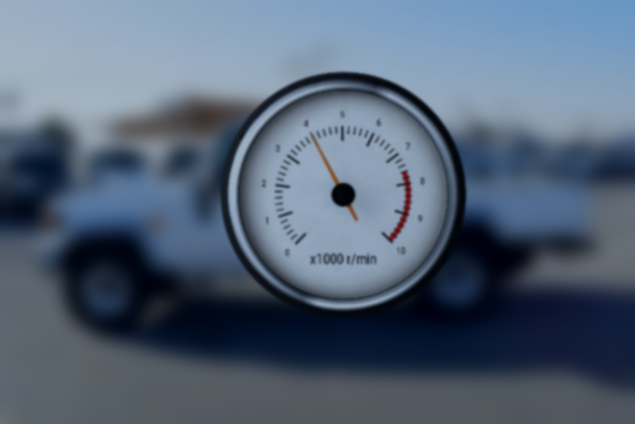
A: 4000 rpm
